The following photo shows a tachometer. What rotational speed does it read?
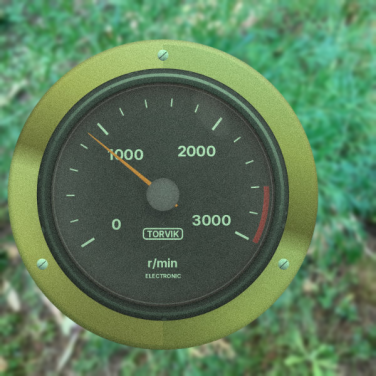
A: 900 rpm
